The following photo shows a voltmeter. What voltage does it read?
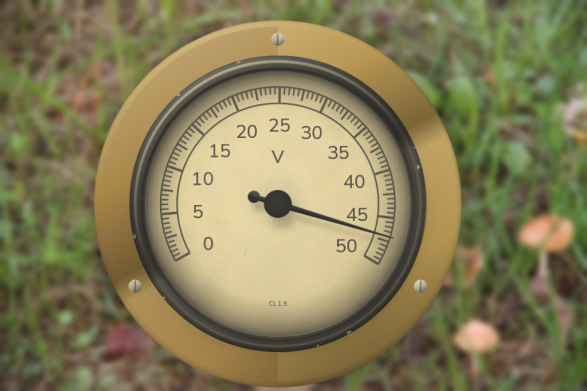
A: 47 V
